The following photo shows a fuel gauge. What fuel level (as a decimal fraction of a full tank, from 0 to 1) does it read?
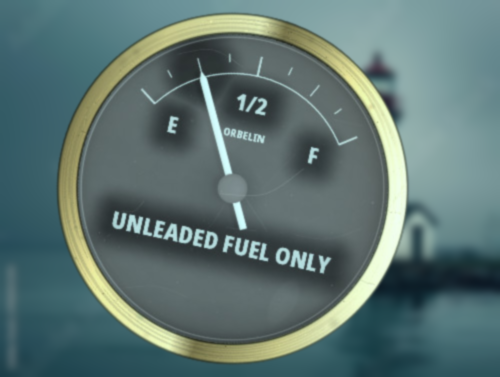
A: 0.25
